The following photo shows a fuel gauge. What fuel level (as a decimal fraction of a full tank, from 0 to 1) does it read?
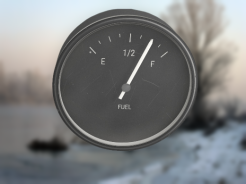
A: 0.75
